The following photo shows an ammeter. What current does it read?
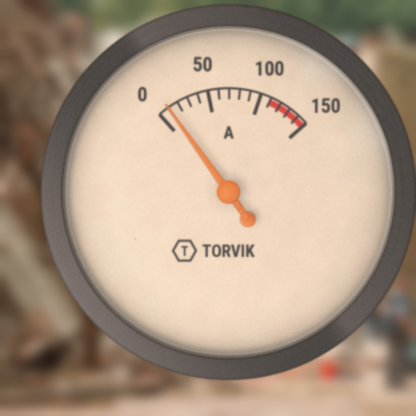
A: 10 A
